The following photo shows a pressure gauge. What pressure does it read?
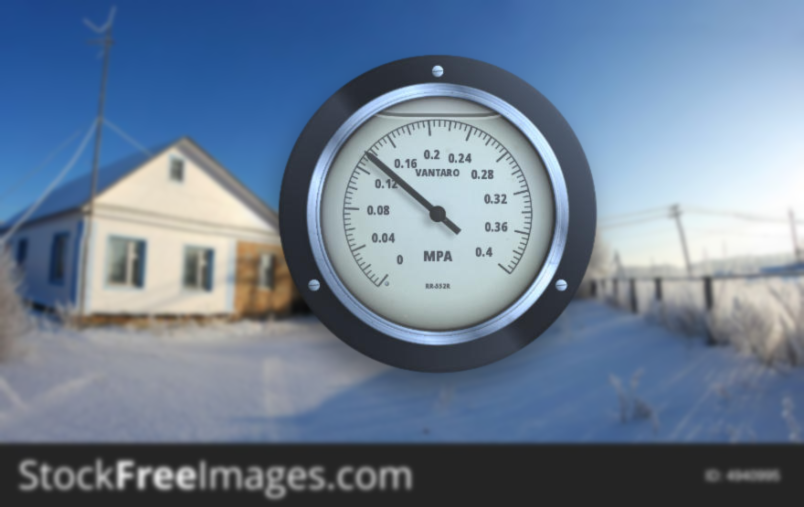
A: 0.135 MPa
